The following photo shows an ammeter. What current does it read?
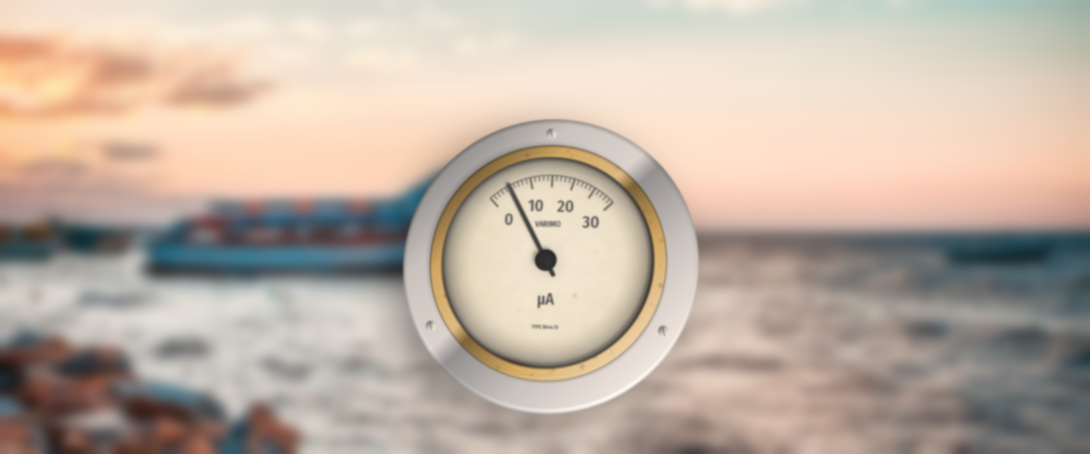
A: 5 µA
